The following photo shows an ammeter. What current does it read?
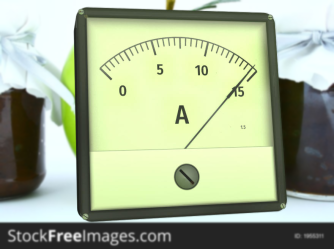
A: 14.5 A
